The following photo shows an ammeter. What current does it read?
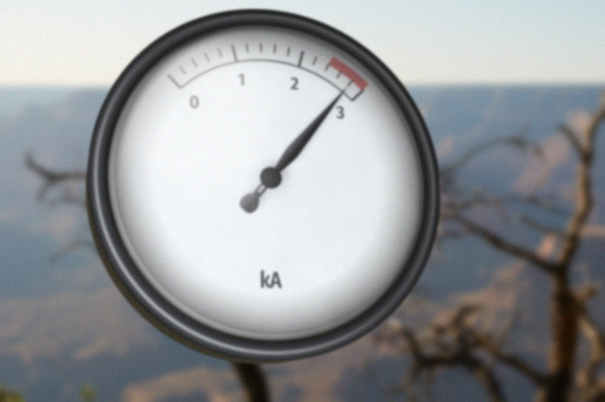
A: 2.8 kA
